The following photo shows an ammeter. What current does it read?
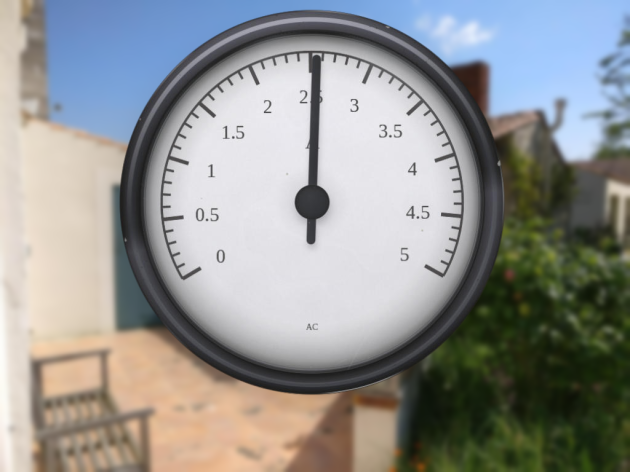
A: 2.55 A
